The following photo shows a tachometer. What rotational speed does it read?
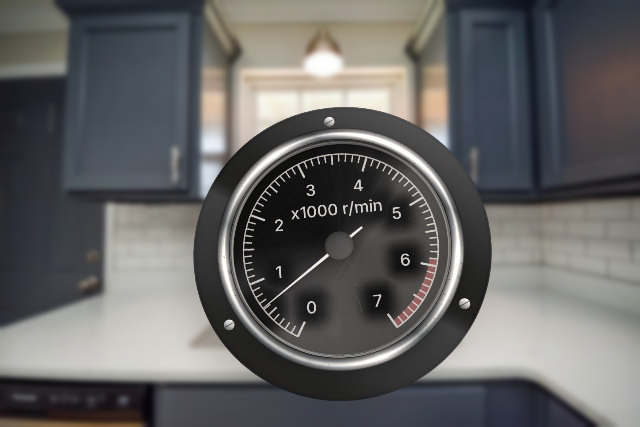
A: 600 rpm
